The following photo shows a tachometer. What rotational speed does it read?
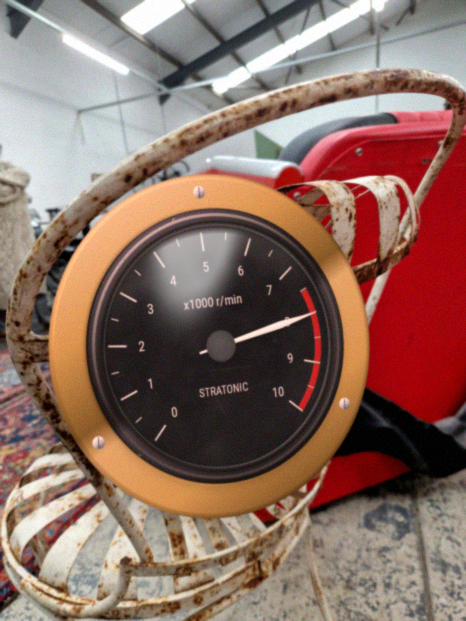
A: 8000 rpm
